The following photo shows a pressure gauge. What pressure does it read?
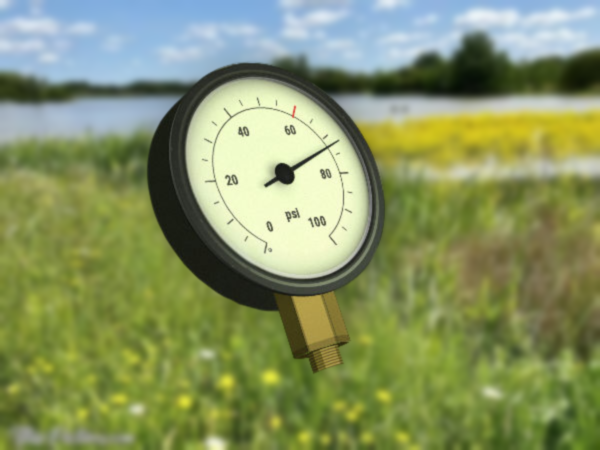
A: 72.5 psi
